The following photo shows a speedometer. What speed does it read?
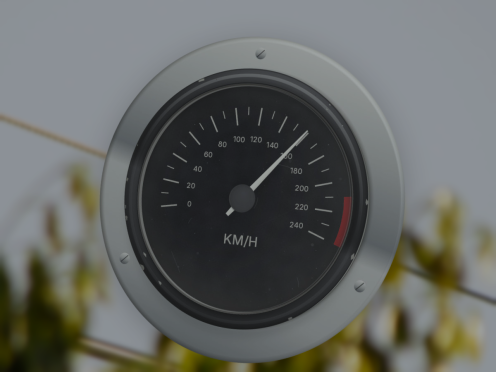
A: 160 km/h
